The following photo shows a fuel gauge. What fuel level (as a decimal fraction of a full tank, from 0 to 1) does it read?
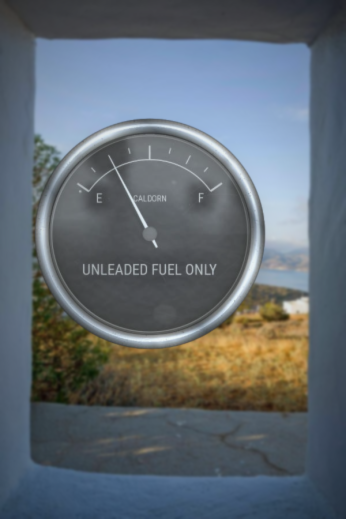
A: 0.25
